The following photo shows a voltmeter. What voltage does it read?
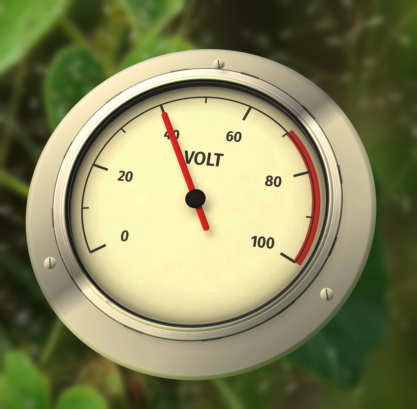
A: 40 V
